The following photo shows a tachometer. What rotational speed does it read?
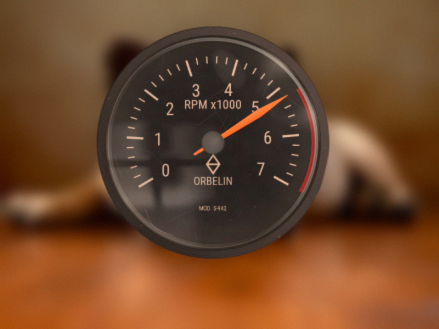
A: 5200 rpm
